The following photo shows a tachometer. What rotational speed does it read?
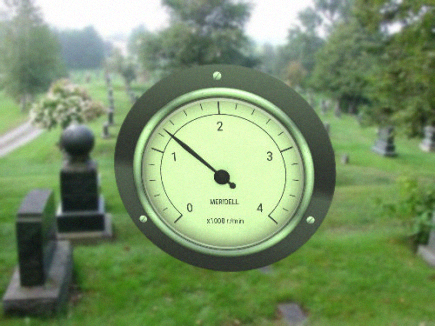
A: 1300 rpm
